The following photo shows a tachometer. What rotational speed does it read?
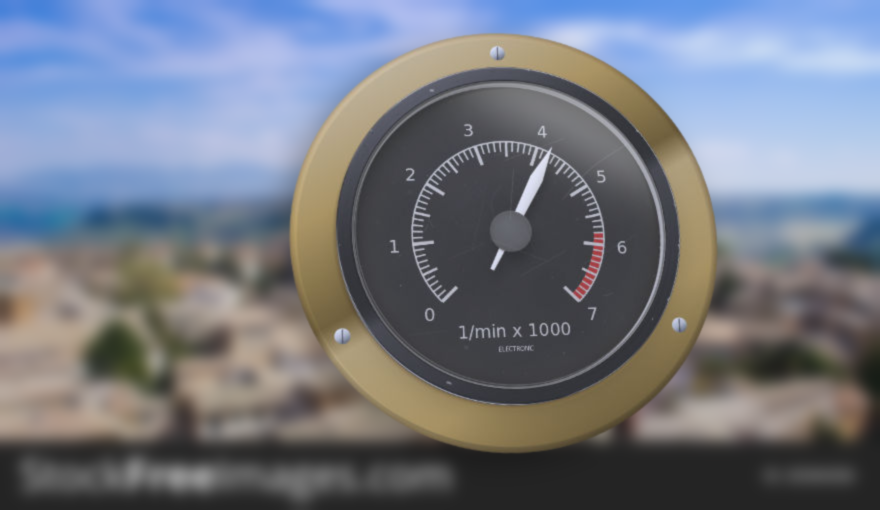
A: 4200 rpm
